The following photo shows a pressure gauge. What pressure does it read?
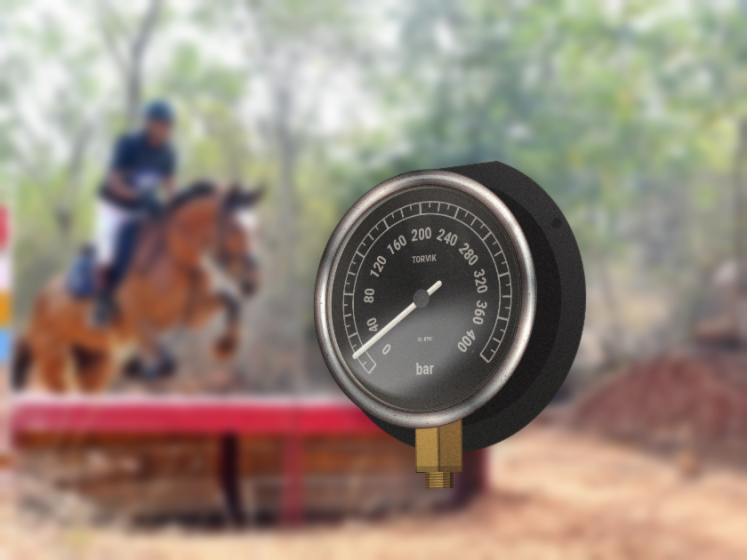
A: 20 bar
